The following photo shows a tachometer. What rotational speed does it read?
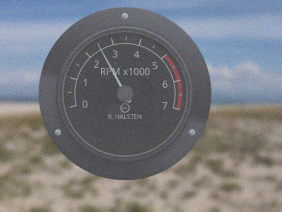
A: 2500 rpm
